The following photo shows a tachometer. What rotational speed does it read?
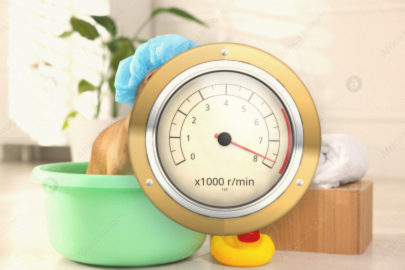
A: 7750 rpm
